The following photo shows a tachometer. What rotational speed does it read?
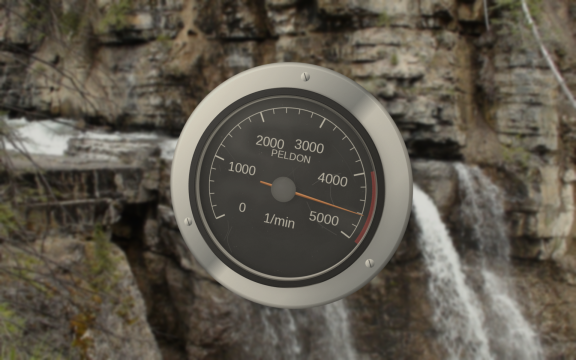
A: 4600 rpm
